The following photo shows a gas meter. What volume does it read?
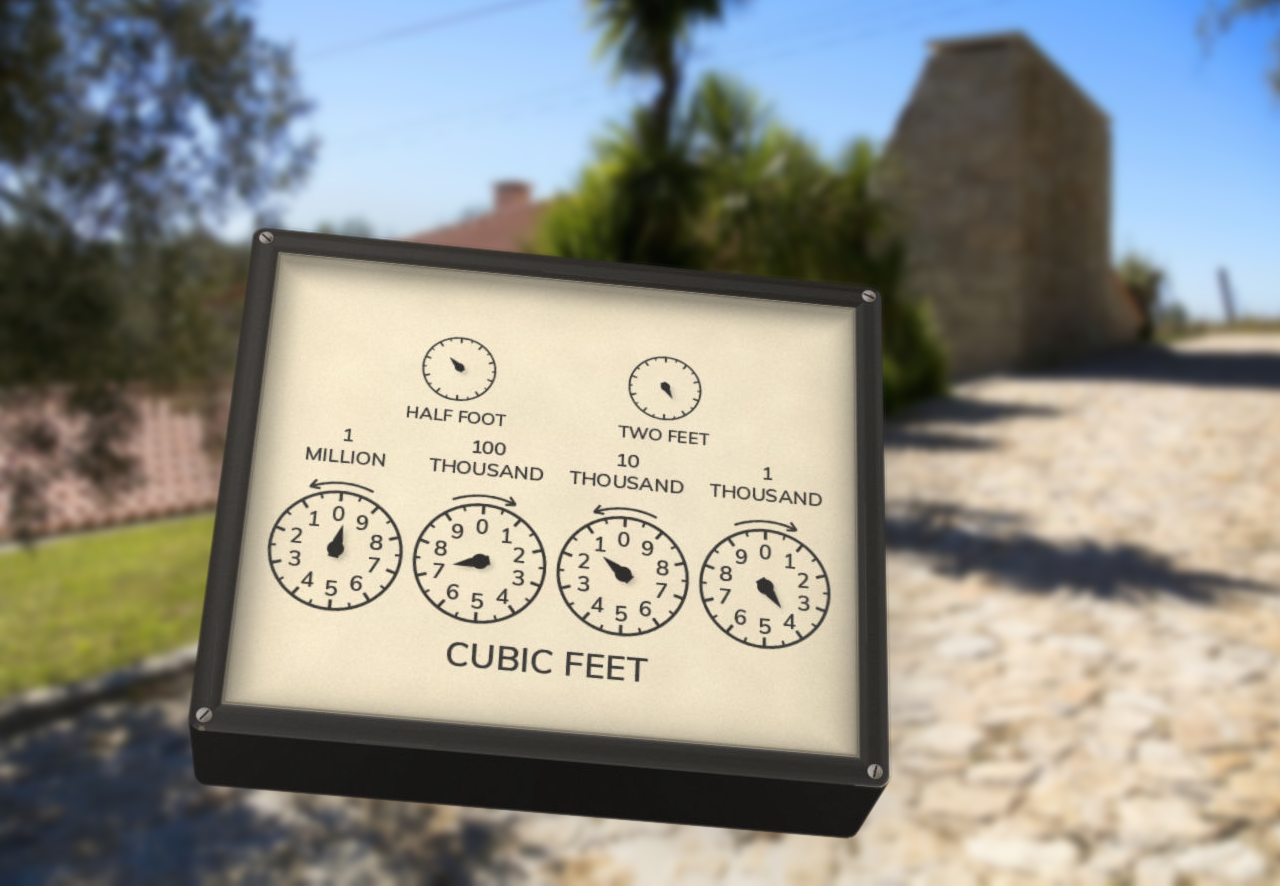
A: 971400 ft³
